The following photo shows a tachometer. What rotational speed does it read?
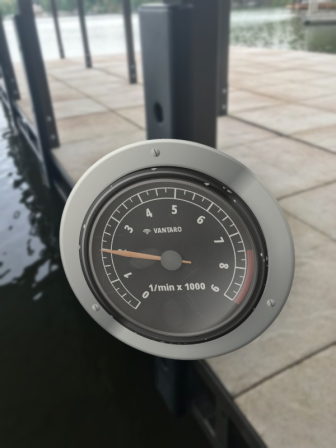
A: 2000 rpm
